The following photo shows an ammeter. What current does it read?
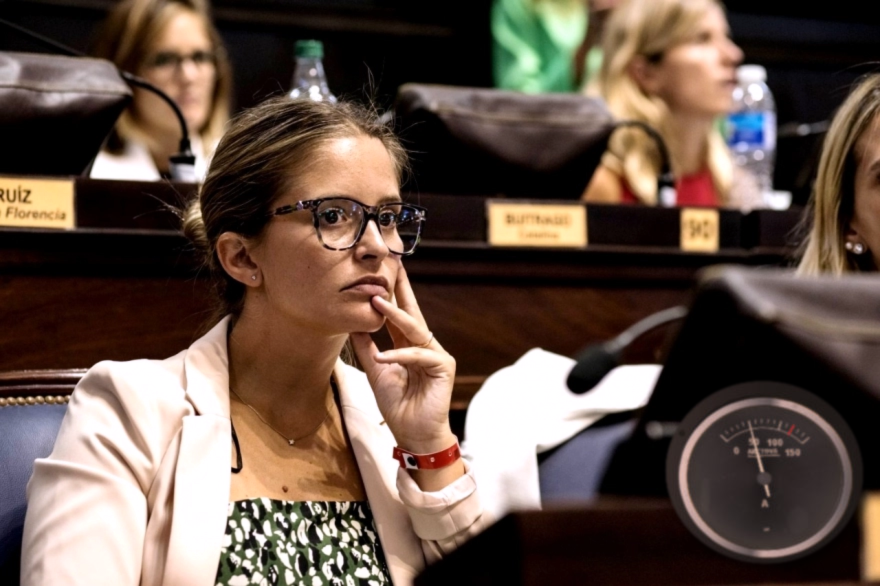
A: 50 A
